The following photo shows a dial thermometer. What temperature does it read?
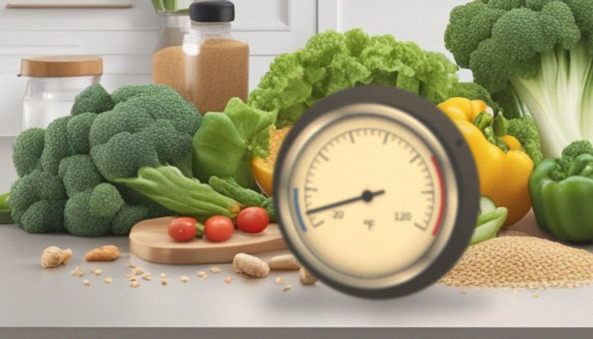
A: -12 °F
